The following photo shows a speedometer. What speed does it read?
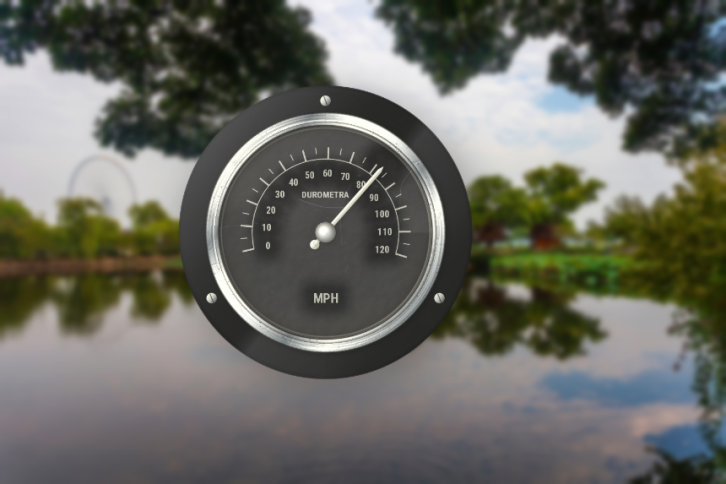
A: 82.5 mph
